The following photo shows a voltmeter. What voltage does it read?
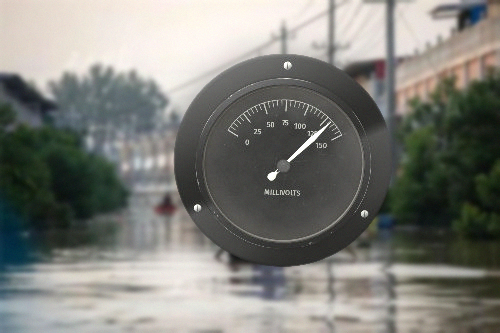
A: 130 mV
